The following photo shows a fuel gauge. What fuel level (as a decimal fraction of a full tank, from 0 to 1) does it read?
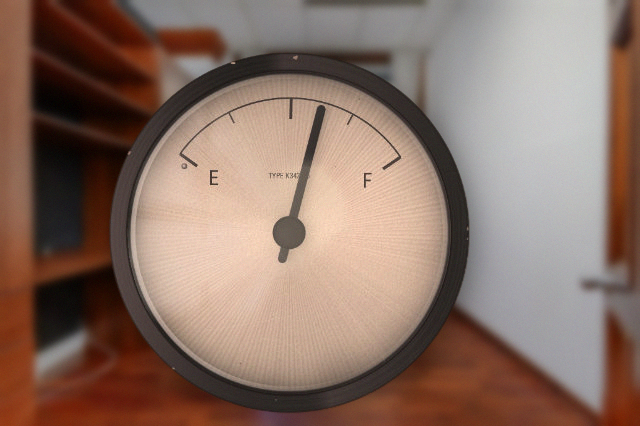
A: 0.625
